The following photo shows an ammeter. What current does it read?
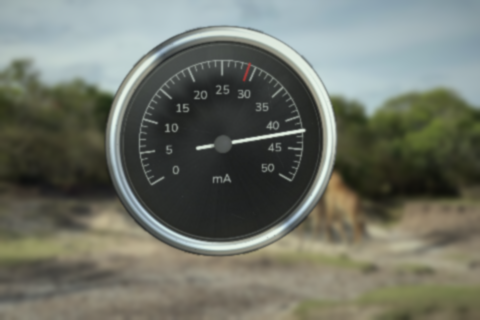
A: 42 mA
